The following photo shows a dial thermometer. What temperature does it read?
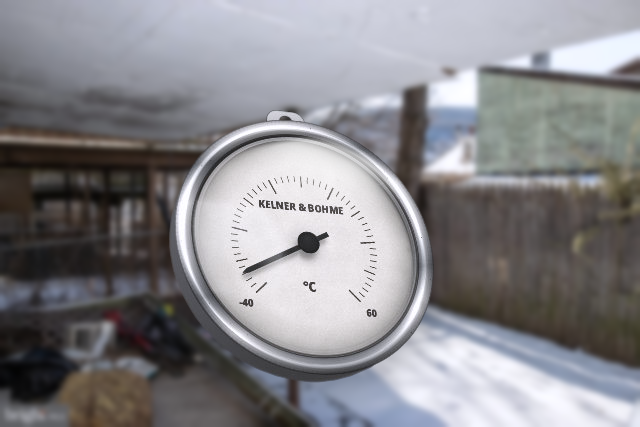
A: -34 °C
